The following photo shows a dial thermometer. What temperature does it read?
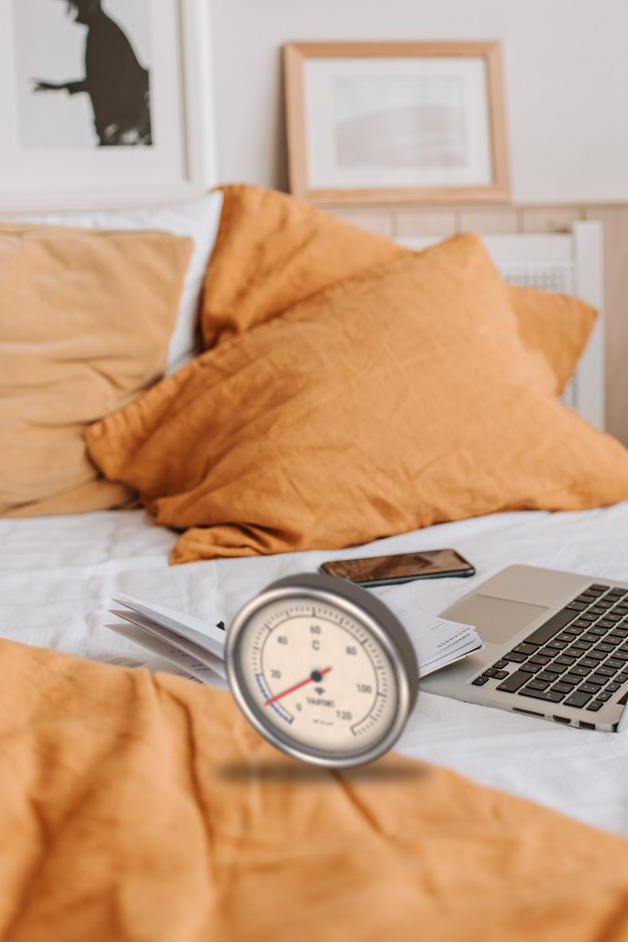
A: 10 °C
